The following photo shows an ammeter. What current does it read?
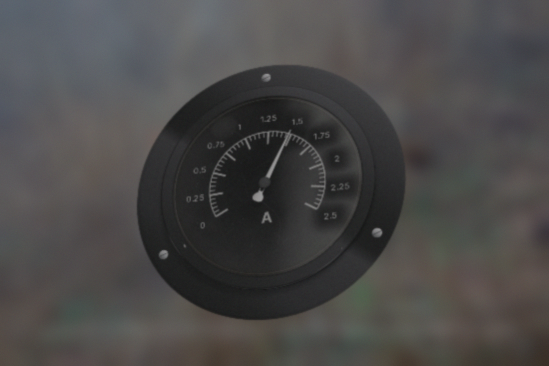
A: 1.5 A
